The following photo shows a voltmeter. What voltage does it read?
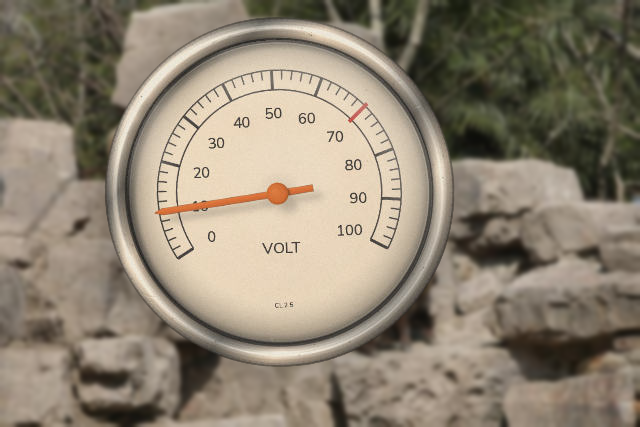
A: 10 V
